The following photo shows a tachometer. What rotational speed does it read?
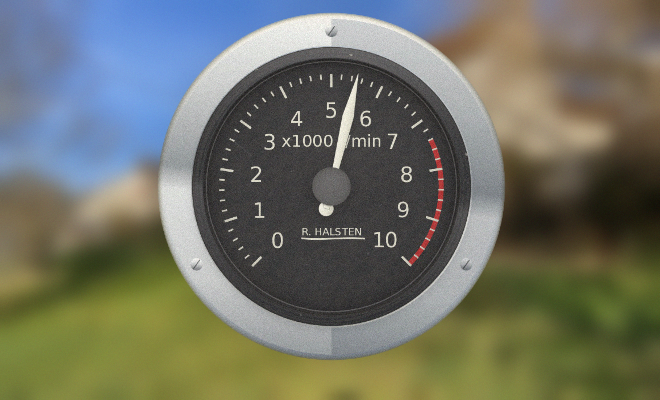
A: 5500 rpm
